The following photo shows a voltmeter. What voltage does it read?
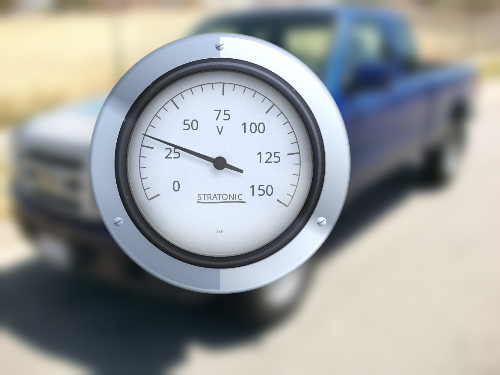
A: 30 V
